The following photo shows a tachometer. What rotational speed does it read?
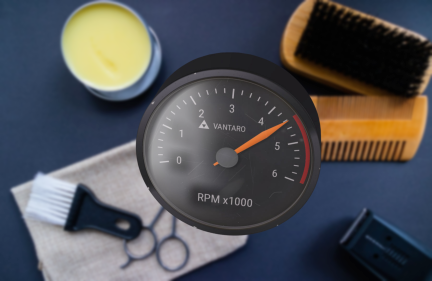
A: 4400 rpm
